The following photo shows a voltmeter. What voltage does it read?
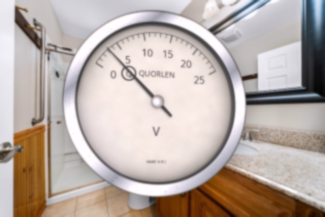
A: 3 V
